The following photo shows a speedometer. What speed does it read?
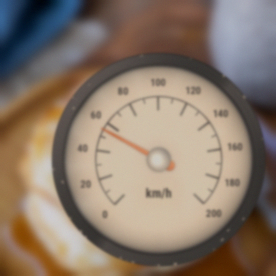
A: 55 km/h
